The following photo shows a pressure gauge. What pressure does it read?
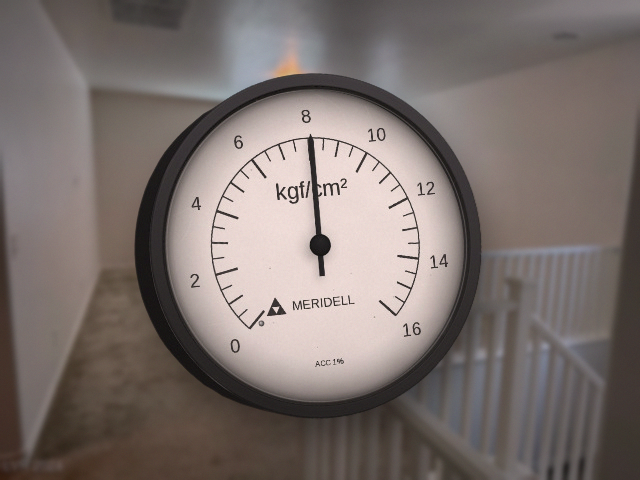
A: 8 kg/cm²
